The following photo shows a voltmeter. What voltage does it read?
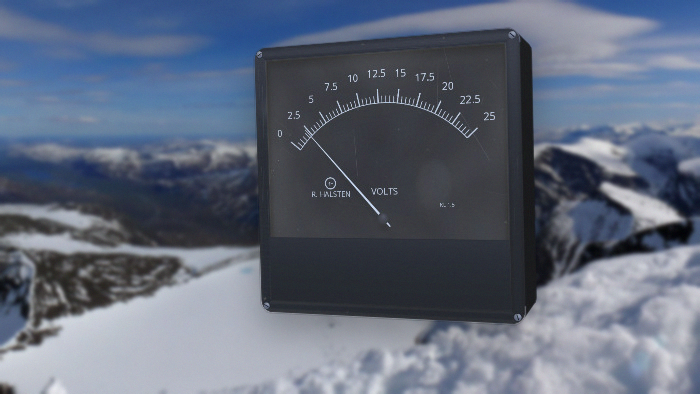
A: 2.5 V
